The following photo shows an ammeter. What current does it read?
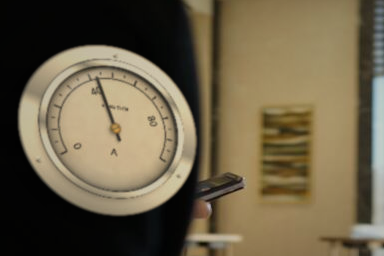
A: 42.5 A
